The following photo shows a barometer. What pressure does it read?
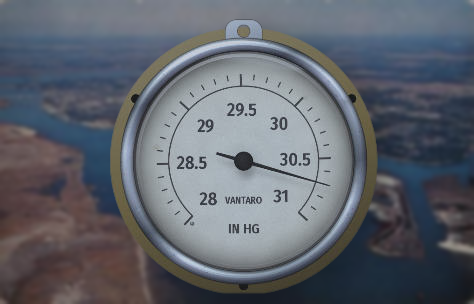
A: 30.7 inHg
